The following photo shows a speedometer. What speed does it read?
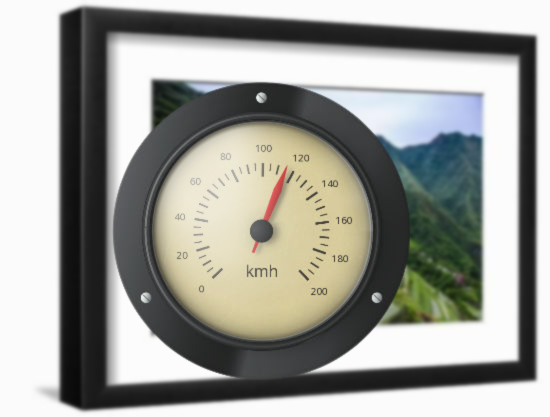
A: 115 km/h
